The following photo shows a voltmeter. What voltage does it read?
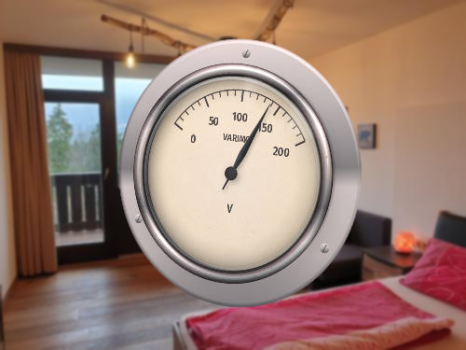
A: 140 V
